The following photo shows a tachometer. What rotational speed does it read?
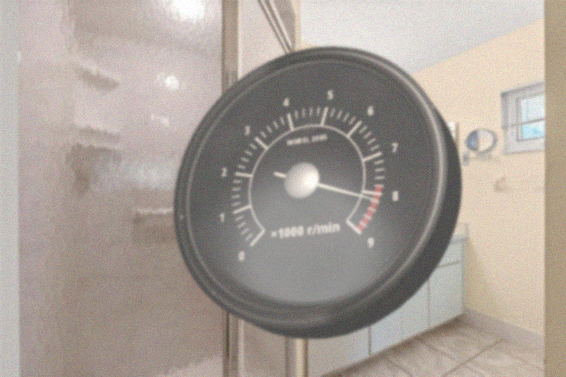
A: 8200 rpm
